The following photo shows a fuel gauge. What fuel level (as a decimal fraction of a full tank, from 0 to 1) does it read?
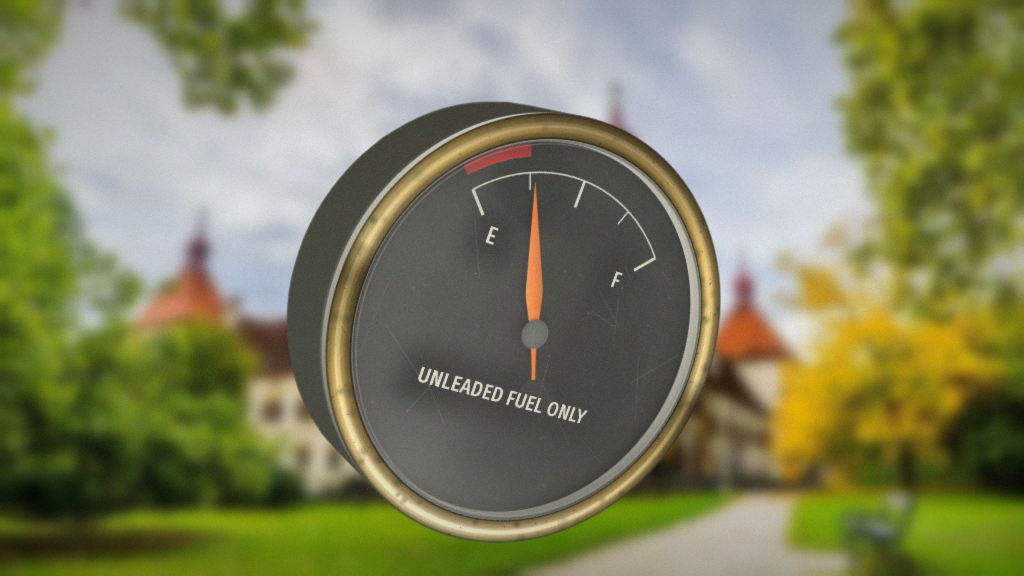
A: 0.25
